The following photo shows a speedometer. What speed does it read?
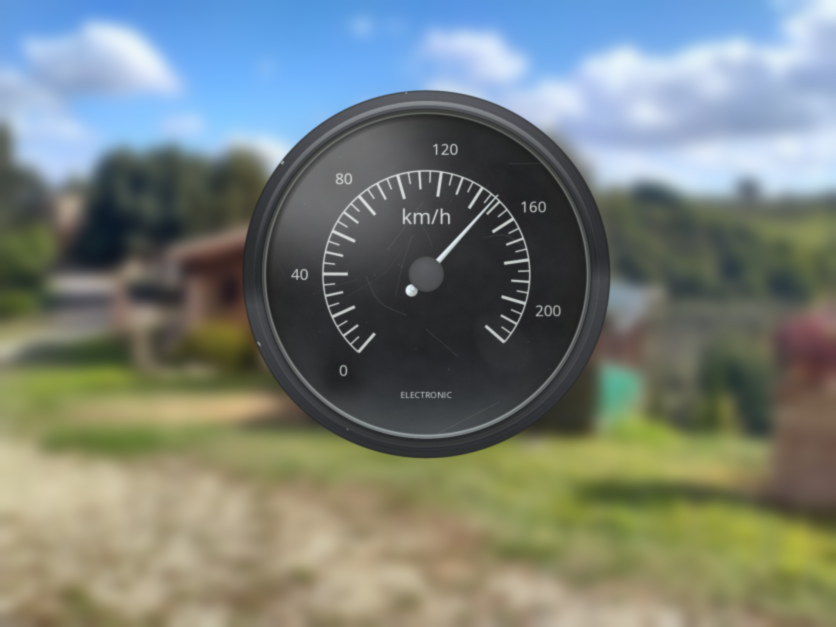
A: 147.5 km/h
